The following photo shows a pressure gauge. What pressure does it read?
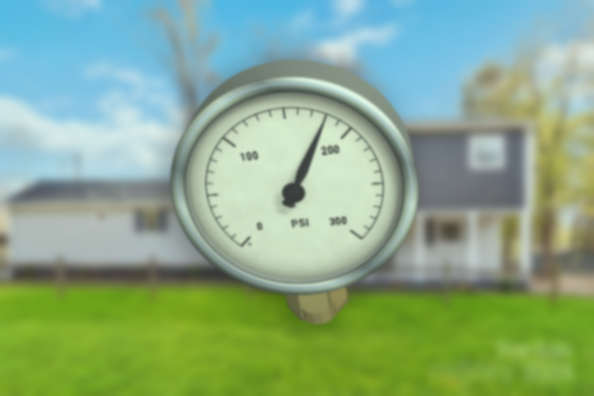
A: 180 psi
